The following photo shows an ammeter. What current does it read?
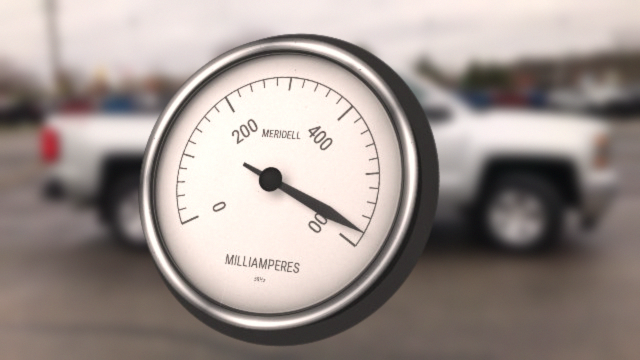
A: 580 mA
